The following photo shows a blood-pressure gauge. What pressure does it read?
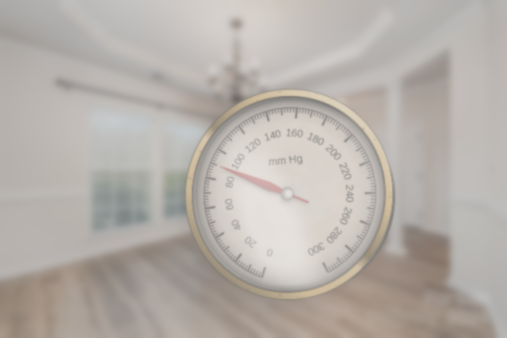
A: 90 mmHg
